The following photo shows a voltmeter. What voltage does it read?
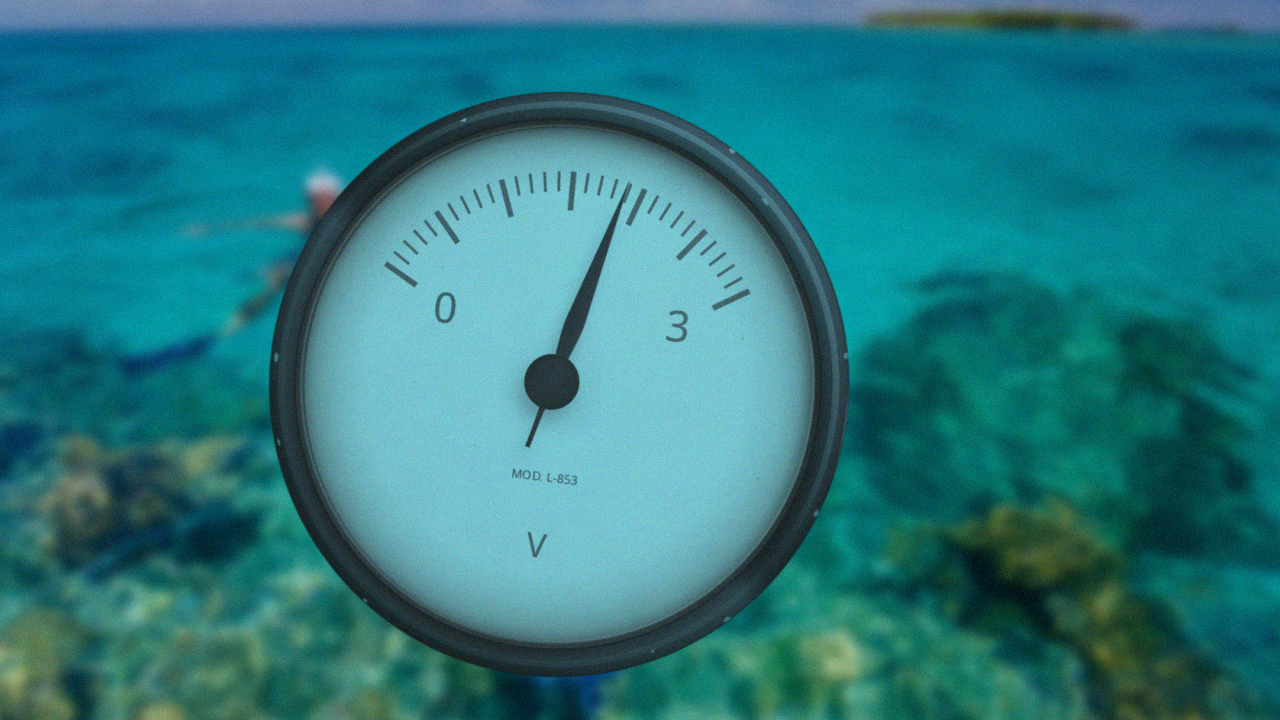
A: 1.9 V
